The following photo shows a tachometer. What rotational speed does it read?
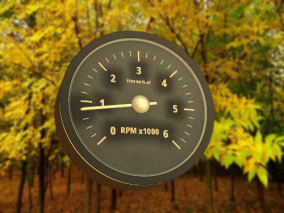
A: 800 rpm
